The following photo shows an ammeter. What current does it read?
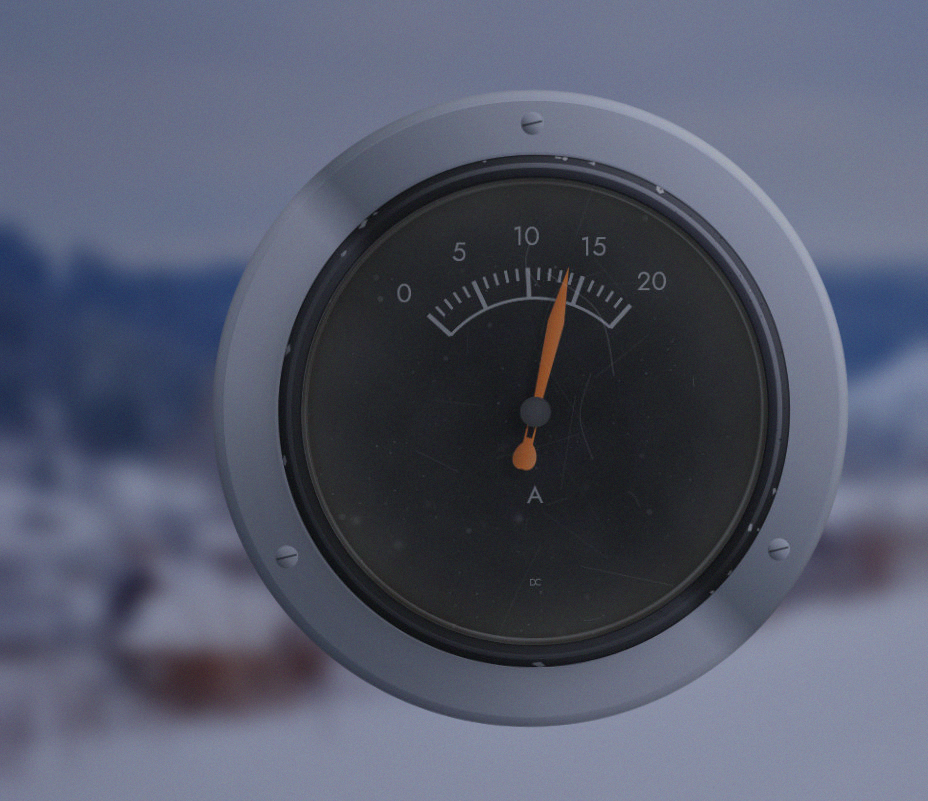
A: 13.5 A
